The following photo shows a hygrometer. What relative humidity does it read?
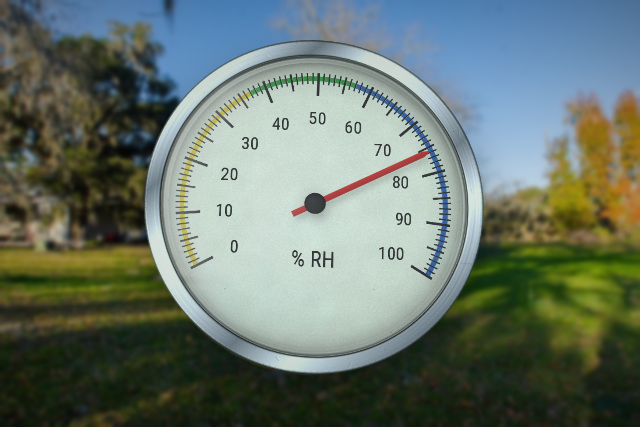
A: 76 %
